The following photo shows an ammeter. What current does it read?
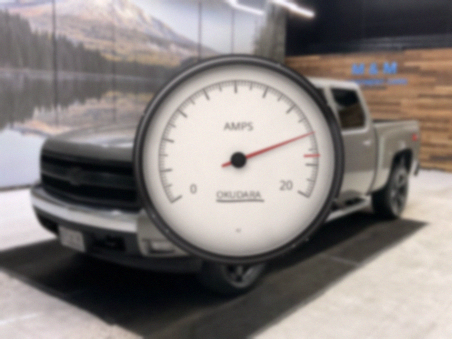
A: 16 A
